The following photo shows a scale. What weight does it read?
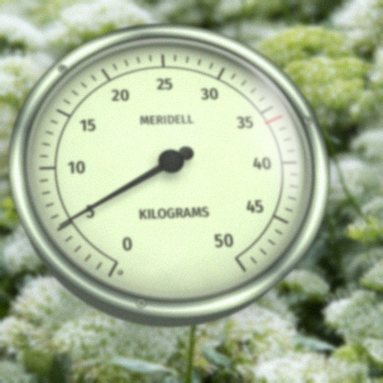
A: 5 kg
